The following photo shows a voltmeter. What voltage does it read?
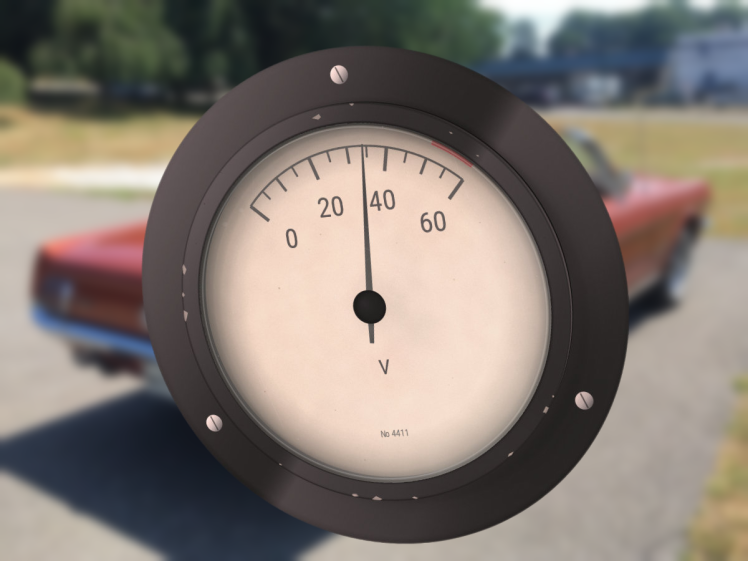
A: 35 V
